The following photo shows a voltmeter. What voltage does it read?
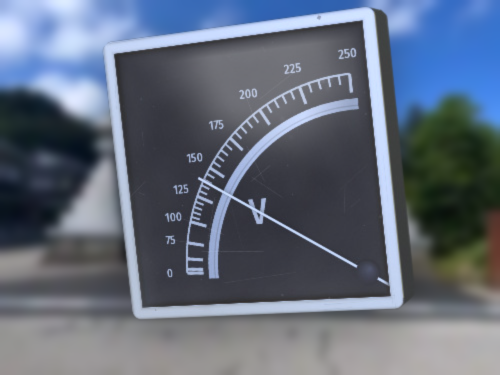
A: 140 V
